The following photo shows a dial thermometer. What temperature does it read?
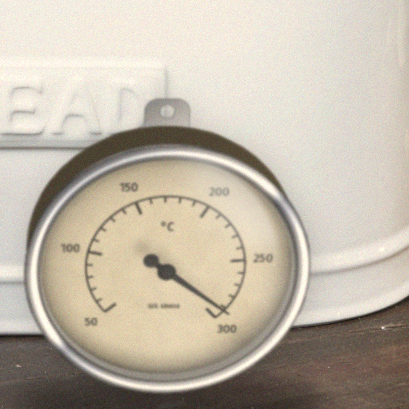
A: 290 °C
